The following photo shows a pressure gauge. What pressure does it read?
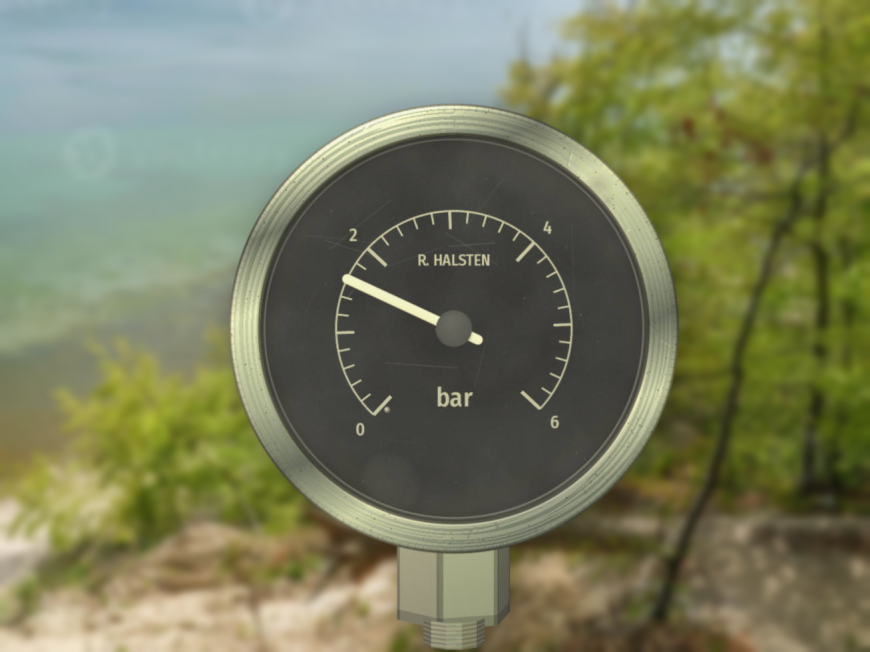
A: 1.6 bar
